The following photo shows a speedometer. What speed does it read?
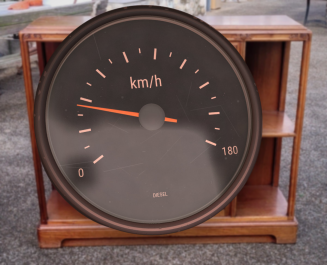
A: 35 km/h
